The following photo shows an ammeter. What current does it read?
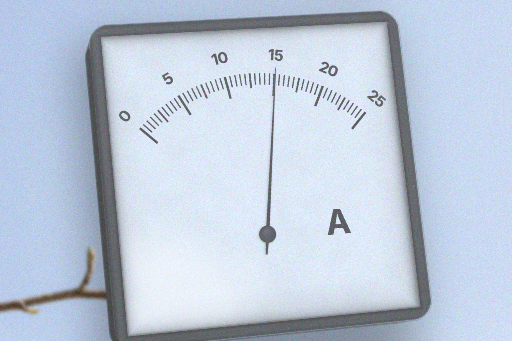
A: 15 A
